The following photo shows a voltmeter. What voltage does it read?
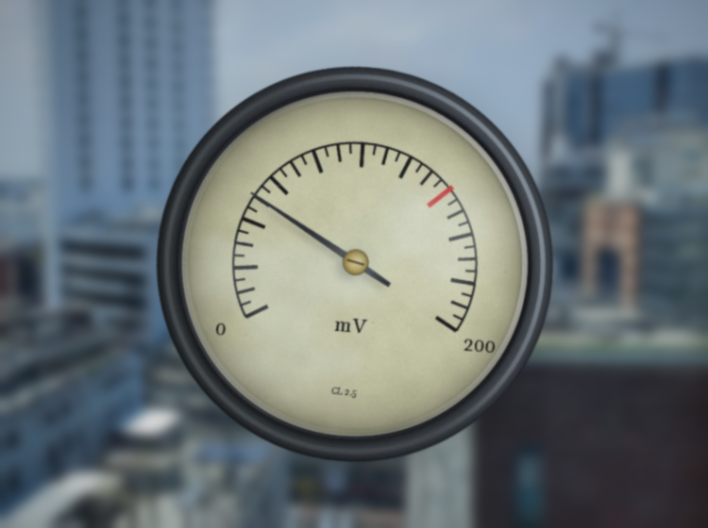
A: 50 mV
